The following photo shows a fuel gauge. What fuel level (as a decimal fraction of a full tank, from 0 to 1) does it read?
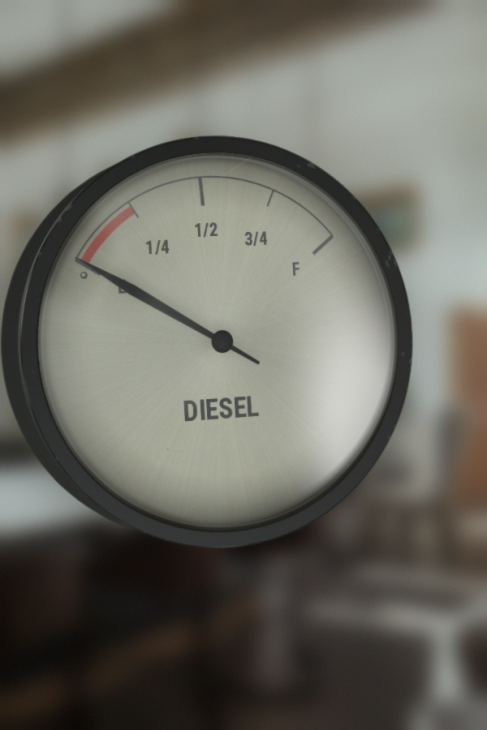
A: 0
